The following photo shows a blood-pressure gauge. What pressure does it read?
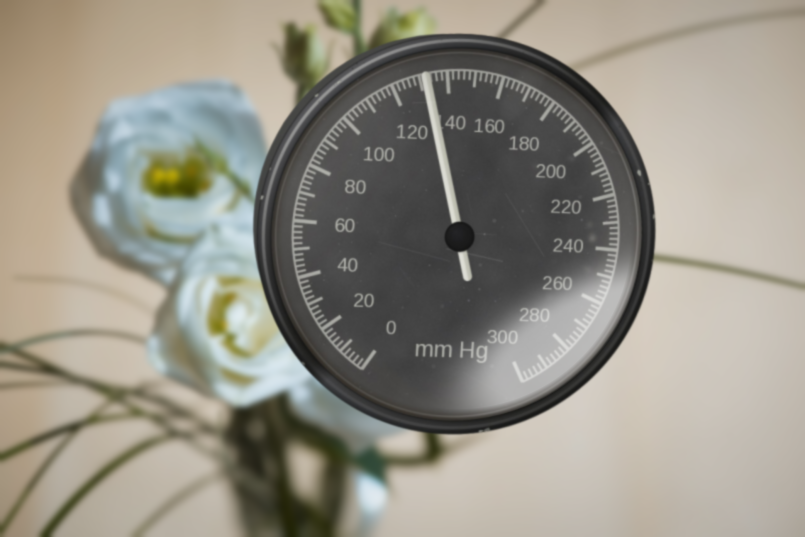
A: 132 mmHg
